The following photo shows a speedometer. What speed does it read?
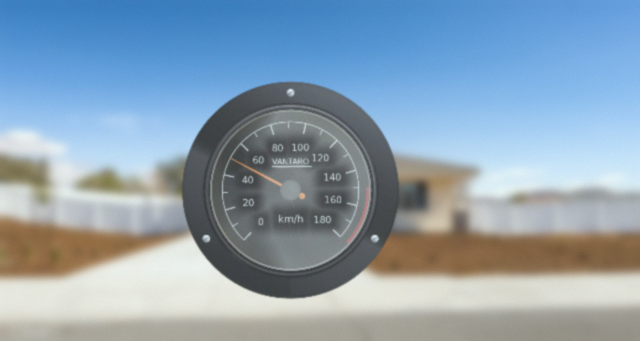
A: 50 km/h
